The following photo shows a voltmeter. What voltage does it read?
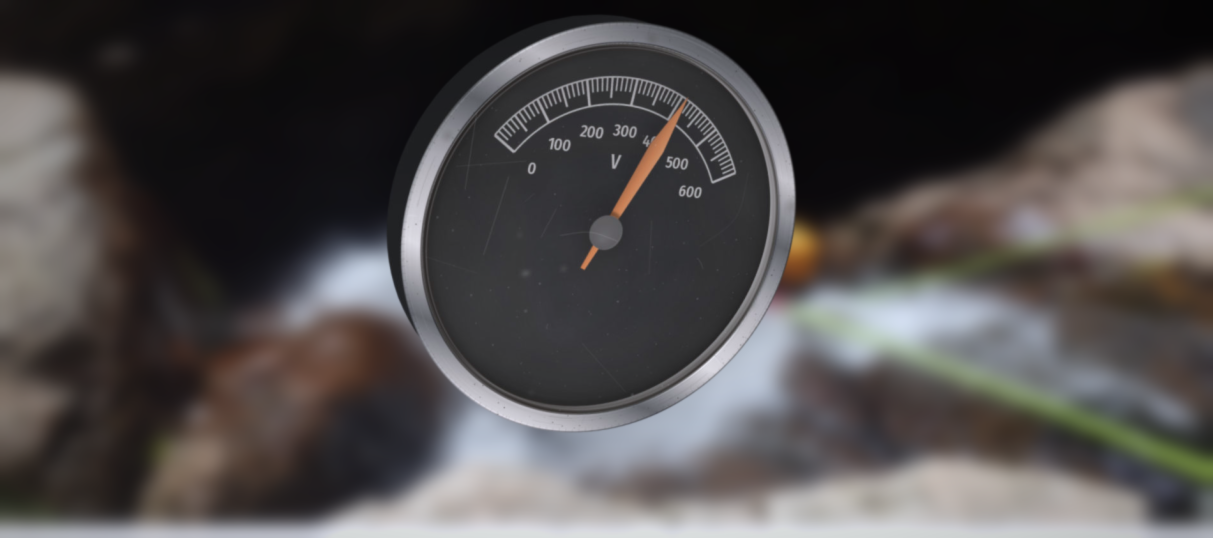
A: 400 V
